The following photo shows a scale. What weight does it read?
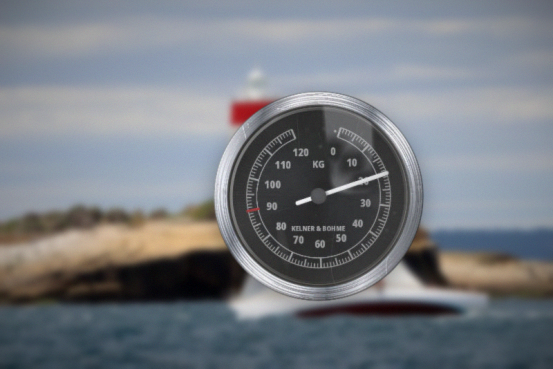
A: 20 kg
